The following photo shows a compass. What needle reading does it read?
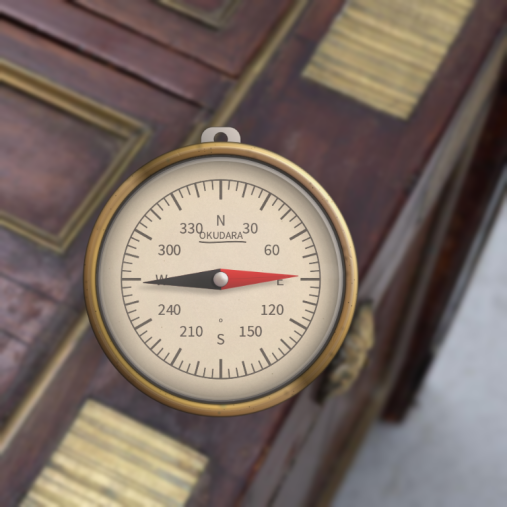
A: 87.5 °
